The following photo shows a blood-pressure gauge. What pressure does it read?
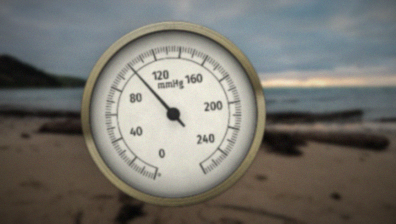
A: 100 mmHg
